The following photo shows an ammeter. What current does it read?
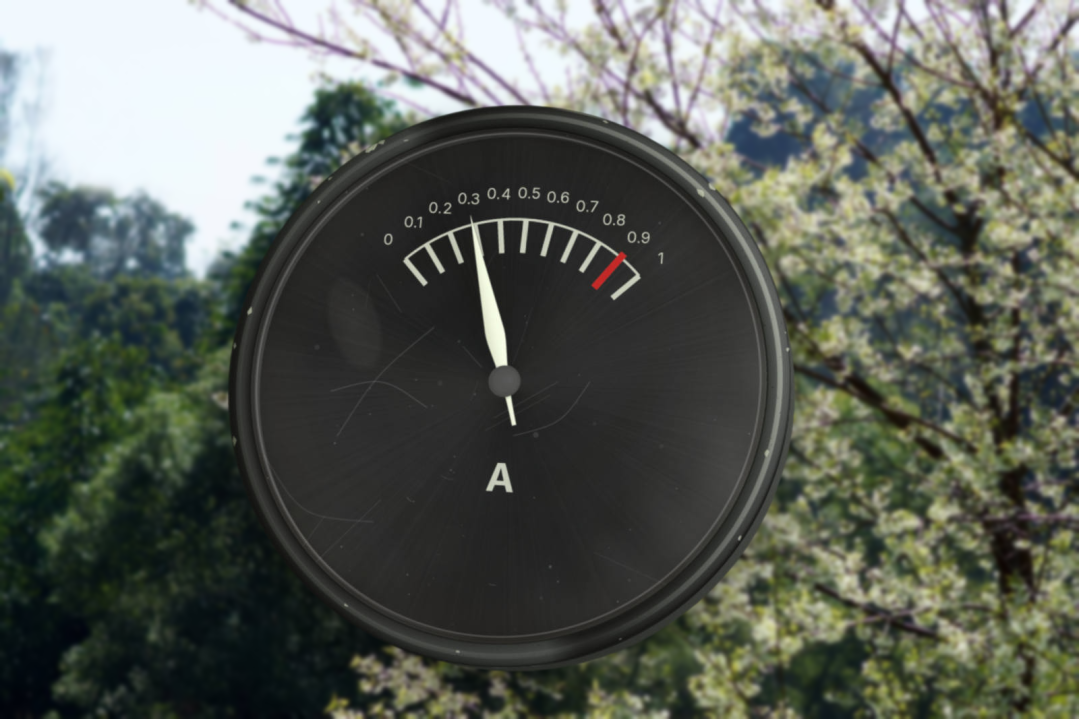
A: 0.3 A
